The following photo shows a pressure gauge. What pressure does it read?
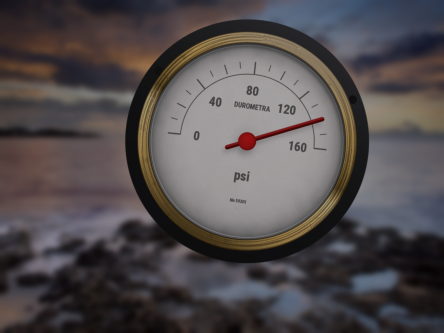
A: 140 psi
